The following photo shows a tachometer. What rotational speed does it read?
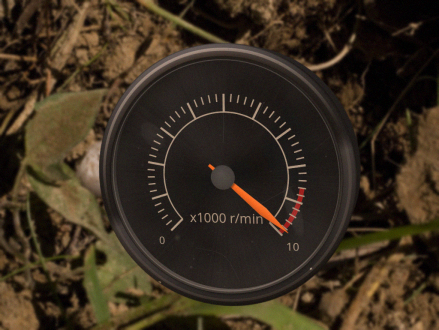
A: 9800 rpm
